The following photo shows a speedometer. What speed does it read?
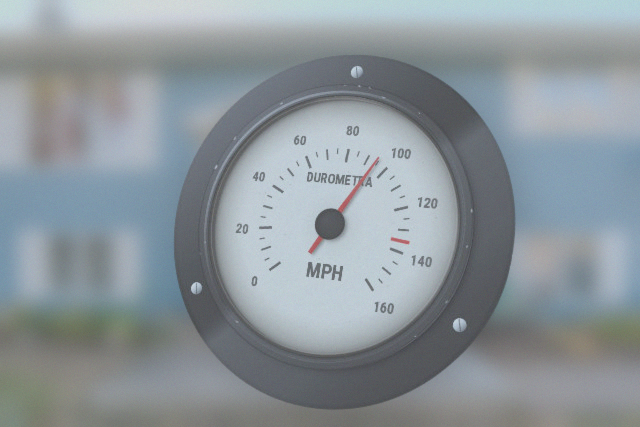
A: 95 mph
